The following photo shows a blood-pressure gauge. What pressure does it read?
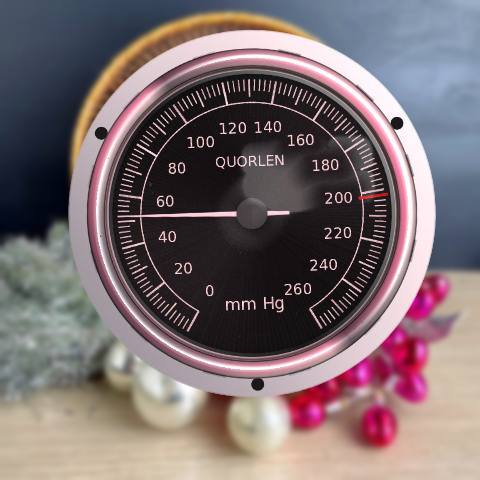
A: 52 mmHg
